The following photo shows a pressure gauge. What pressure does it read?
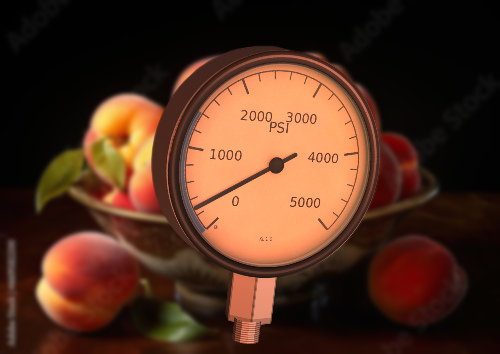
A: 300 psi
